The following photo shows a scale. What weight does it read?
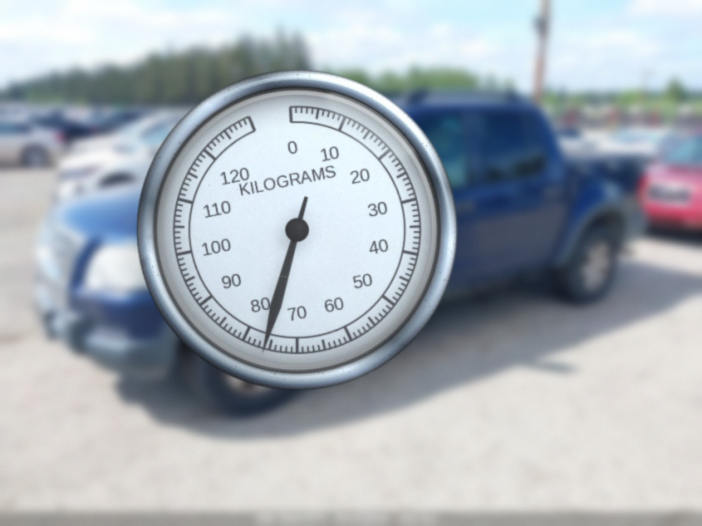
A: 76 kg
